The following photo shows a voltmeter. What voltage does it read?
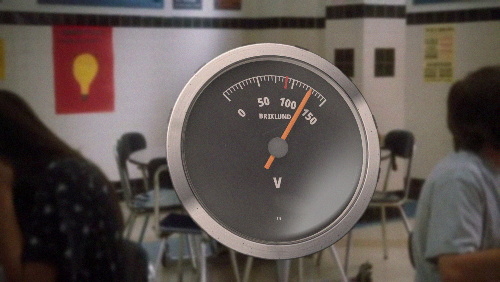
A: 125 V
